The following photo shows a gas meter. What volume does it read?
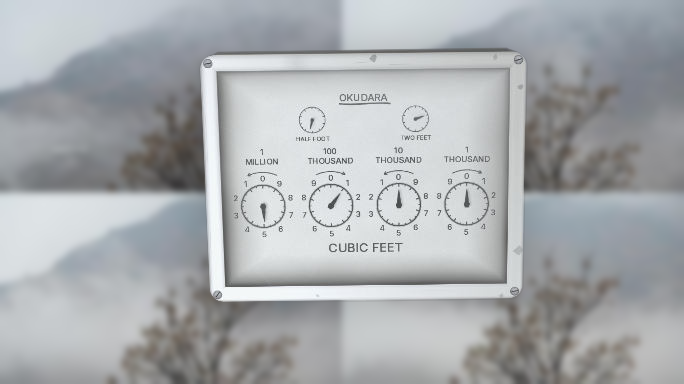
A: 510000 ft³
